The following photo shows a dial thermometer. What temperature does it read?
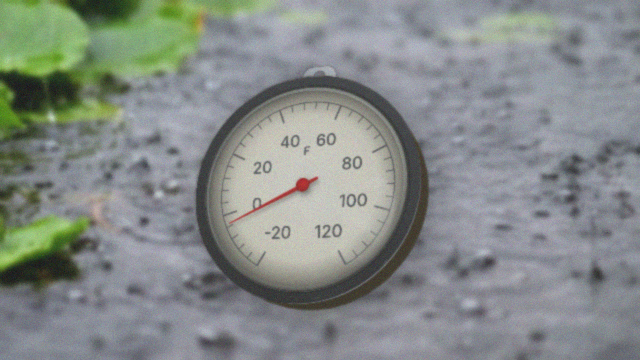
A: -4 °F
